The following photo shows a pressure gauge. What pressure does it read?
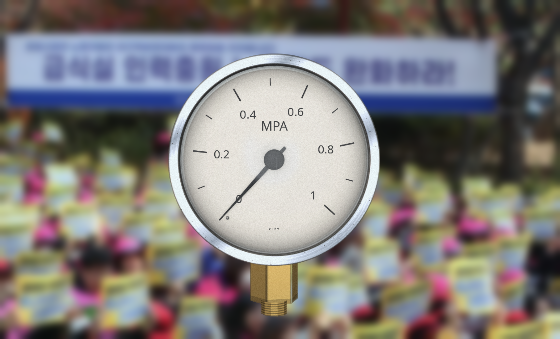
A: 0 MPa
